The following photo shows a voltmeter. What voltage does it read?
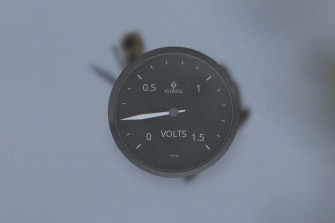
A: 0.2 V
